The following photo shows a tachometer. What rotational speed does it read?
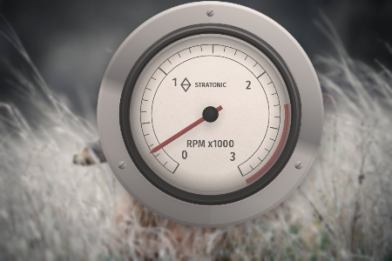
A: 250 rpm
